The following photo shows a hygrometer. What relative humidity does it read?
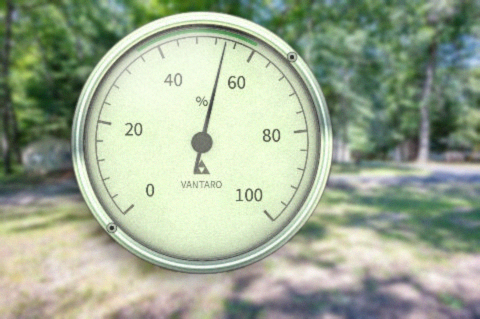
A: 54 %
